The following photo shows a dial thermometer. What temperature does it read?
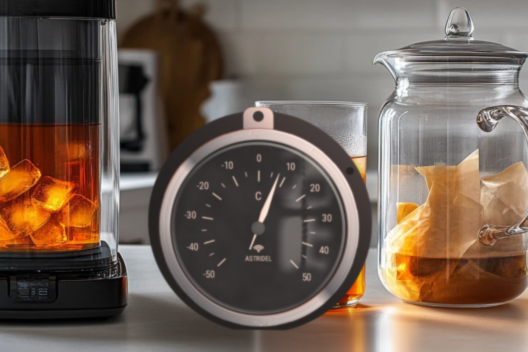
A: 7.5 °C
